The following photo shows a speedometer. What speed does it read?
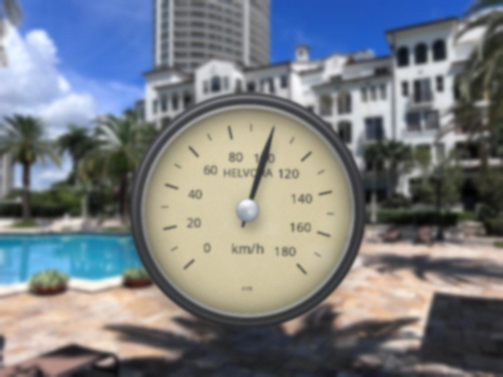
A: 100 km/h
